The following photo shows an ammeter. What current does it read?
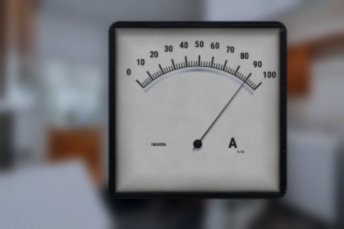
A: 90 A
